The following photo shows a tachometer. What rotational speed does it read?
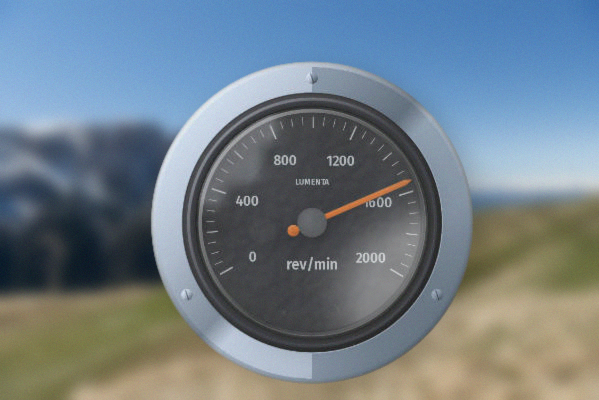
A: 1550 rpm
